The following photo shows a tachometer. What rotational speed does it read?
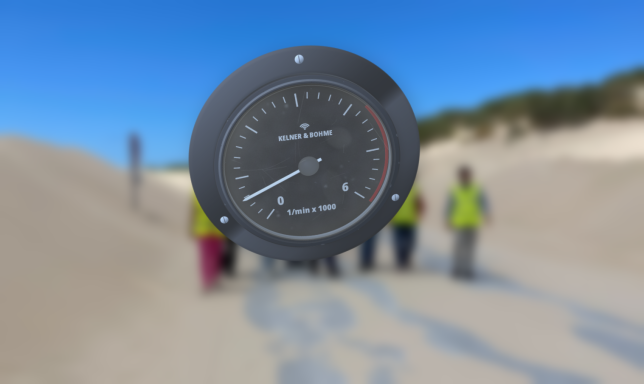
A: 600 rpm
